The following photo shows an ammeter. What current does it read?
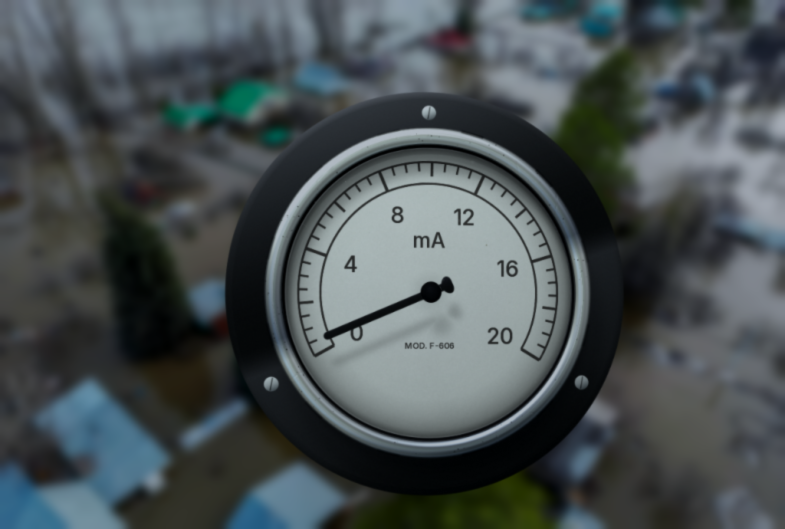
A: 0.5 mA
